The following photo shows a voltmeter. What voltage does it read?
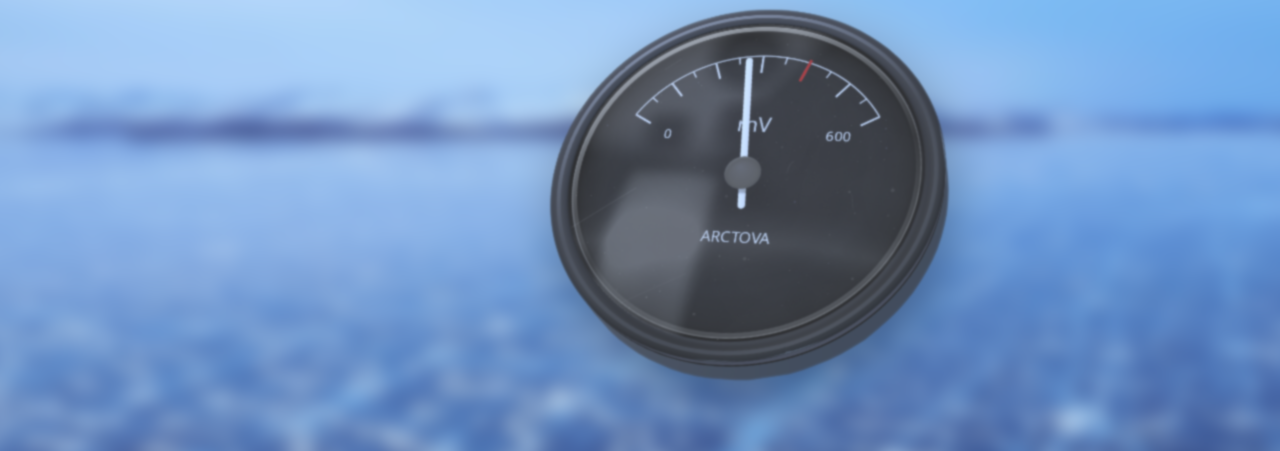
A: 275 mV
